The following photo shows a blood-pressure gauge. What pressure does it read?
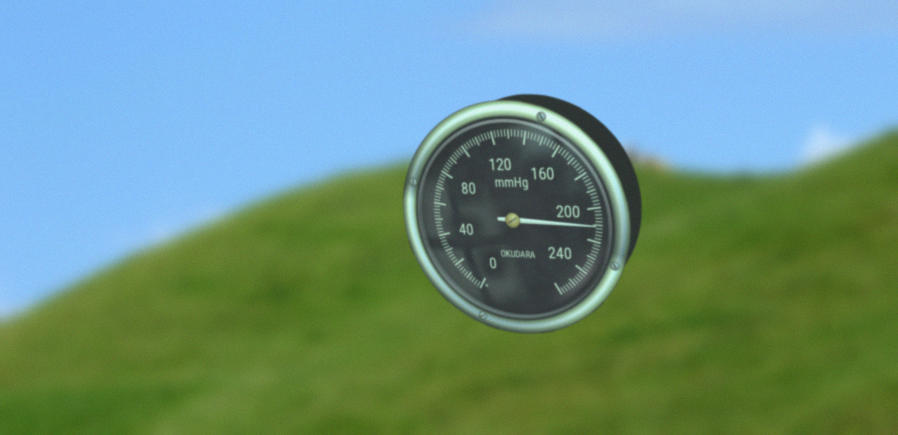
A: 210 mmHg
